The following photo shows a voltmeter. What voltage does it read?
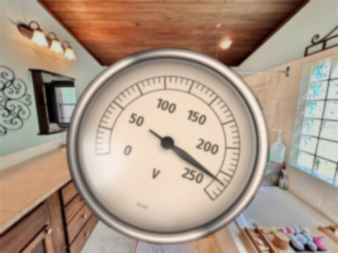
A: 235 V
